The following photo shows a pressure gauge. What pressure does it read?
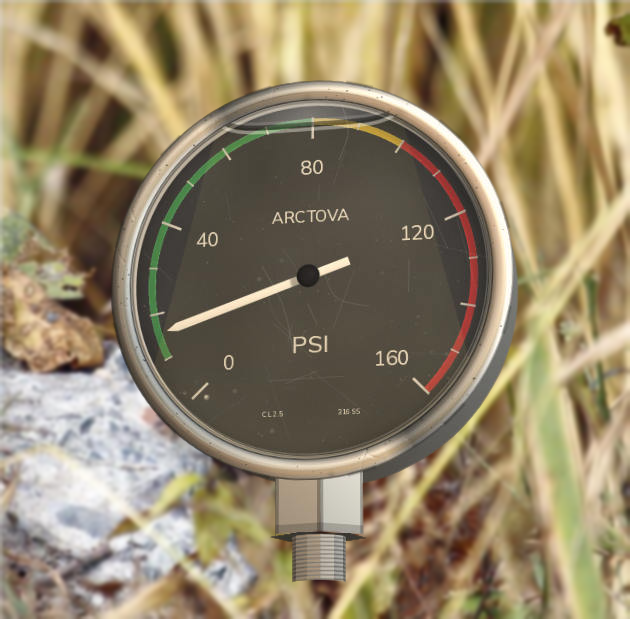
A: 15 psi
